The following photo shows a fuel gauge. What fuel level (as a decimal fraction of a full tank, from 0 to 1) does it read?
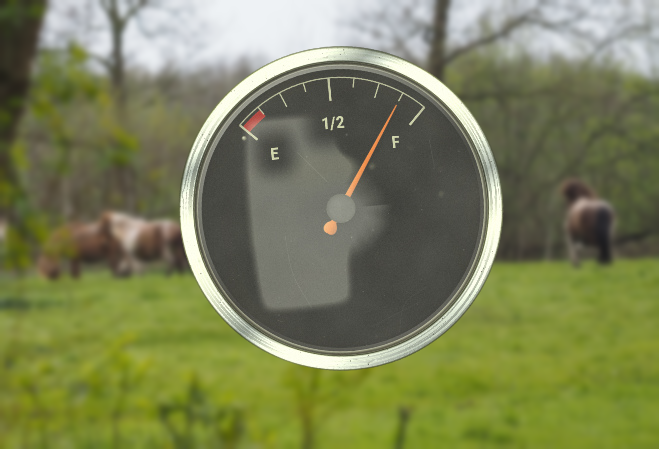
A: 0.875
